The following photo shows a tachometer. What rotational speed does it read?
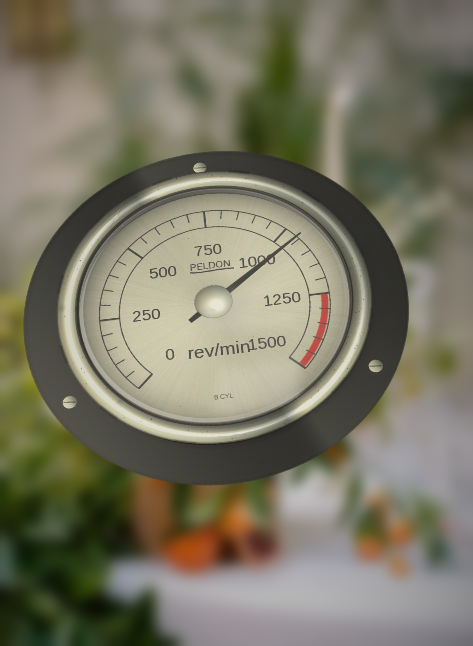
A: 1050 rpm
